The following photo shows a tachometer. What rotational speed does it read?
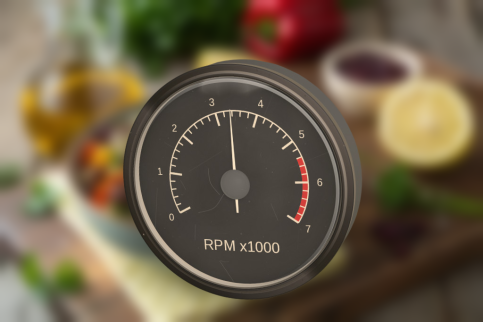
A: 3400 rpm
